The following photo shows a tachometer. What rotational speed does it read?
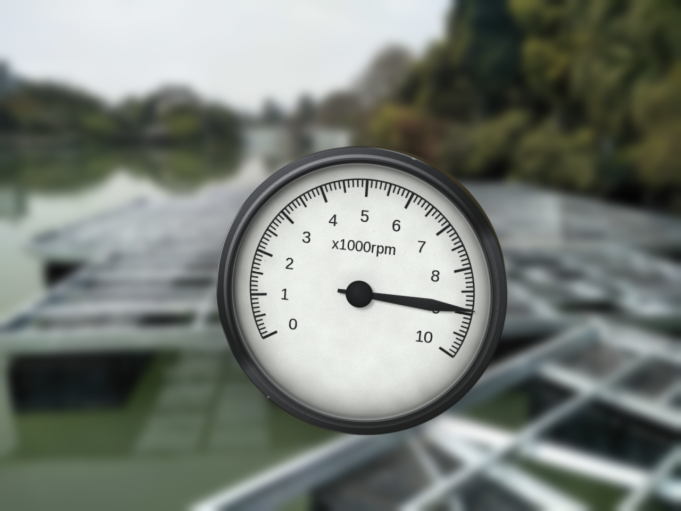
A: 8900 rpm
